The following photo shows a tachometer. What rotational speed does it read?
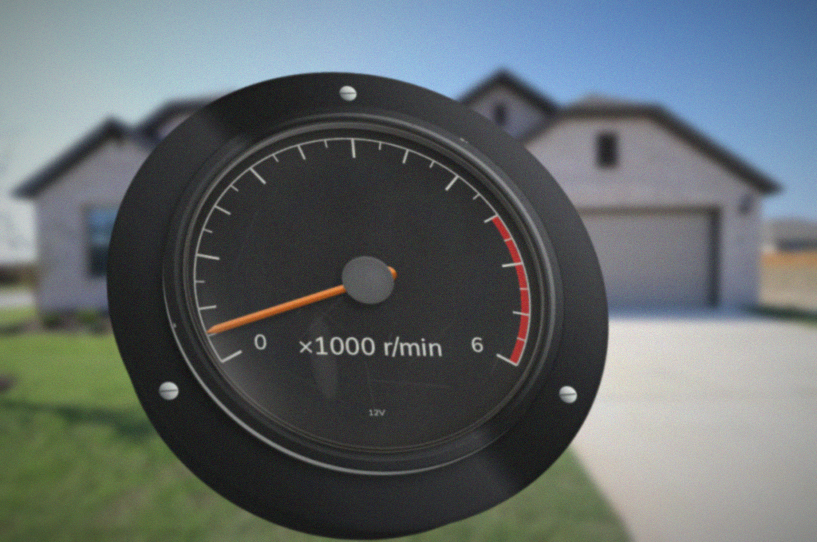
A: 250 rpm
